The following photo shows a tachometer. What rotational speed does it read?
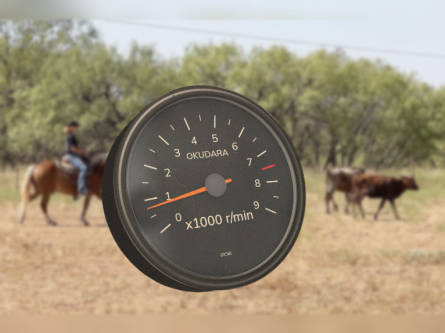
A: 750 rpm
